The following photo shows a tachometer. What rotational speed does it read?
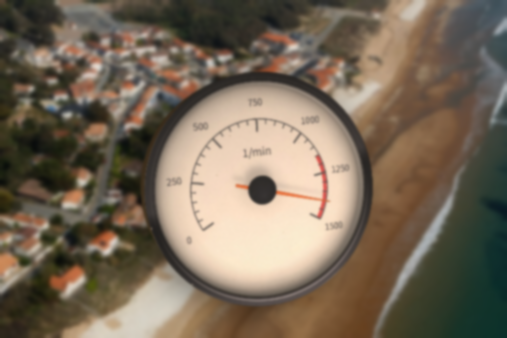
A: 1400 rpm
